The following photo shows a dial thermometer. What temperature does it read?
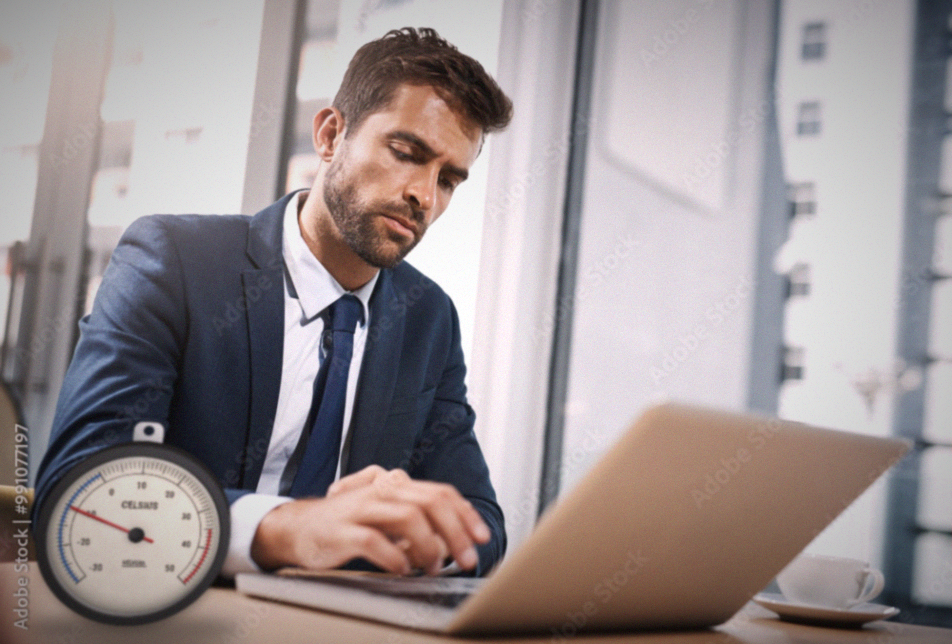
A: -10 °C
